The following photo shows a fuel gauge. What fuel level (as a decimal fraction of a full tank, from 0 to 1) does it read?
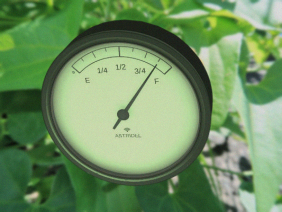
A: 0.875
